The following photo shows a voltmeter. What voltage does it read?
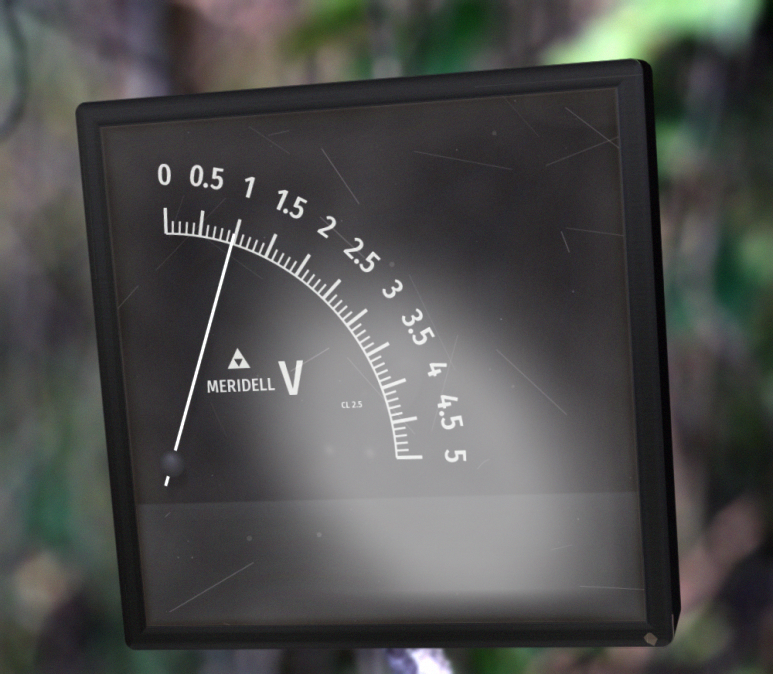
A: 1 V
